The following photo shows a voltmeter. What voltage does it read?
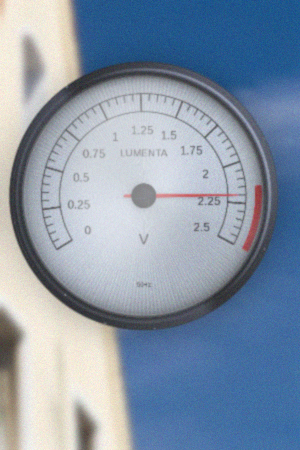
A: 2.2 V
